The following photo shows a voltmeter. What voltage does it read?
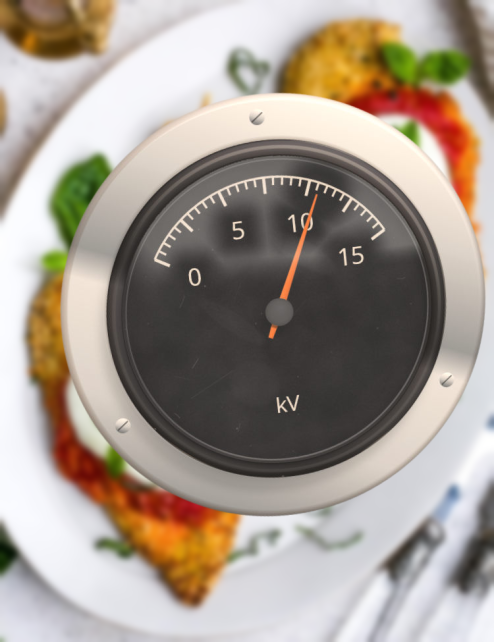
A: 10.5 kV
